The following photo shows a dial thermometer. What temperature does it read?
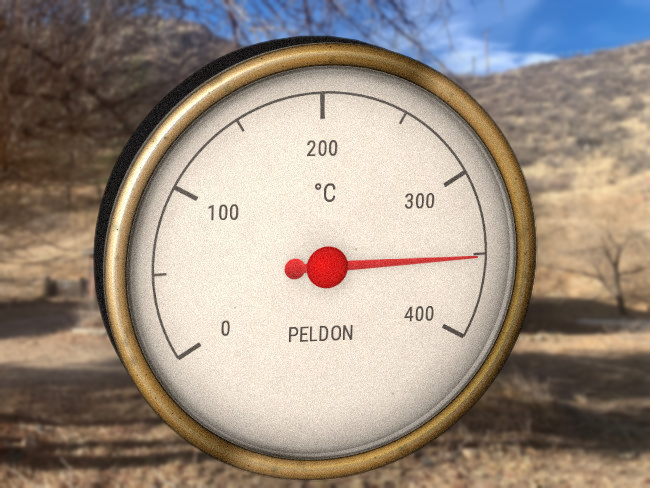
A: 350 °C
